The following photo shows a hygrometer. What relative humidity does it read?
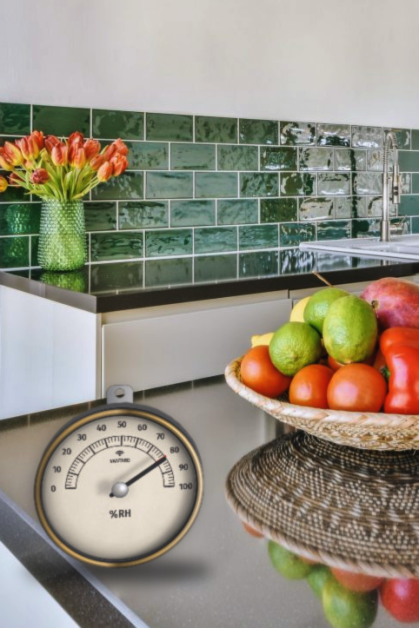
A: 80 %
